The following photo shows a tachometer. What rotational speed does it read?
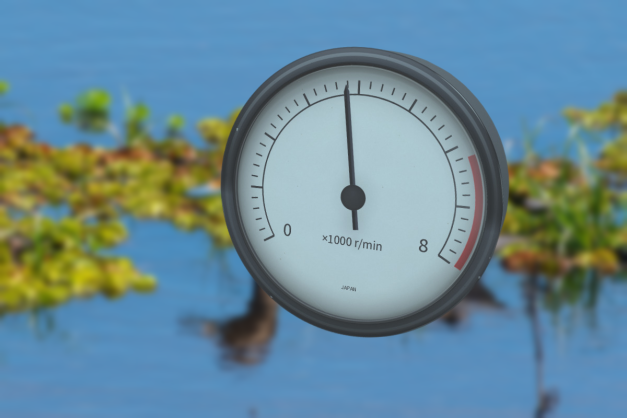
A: 3800 rpm
